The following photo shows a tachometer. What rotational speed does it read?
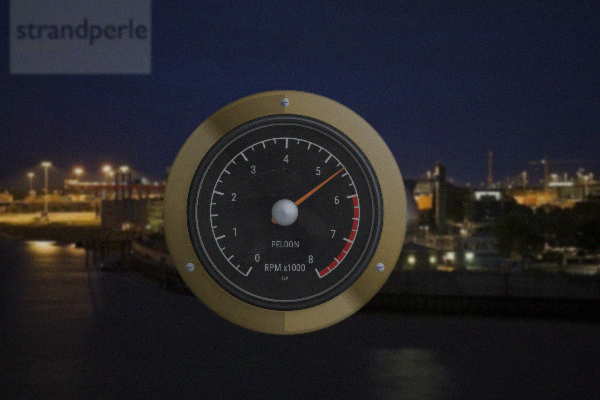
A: 5375 rpm
